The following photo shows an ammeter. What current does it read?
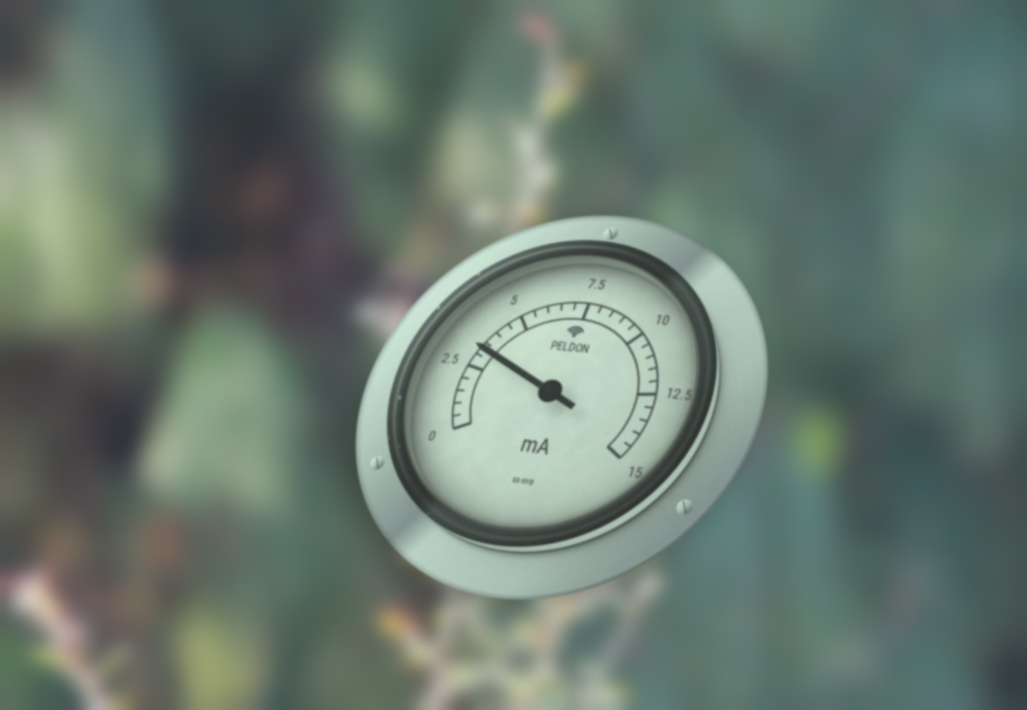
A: 3.25 mA
